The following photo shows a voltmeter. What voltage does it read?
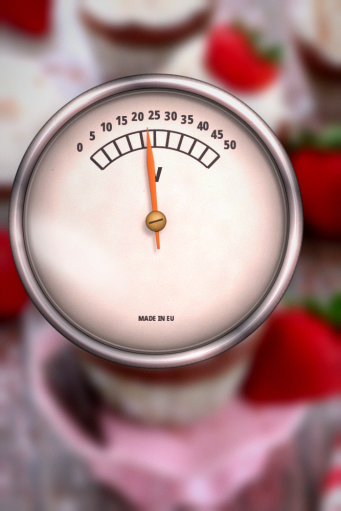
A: 22.5 V
